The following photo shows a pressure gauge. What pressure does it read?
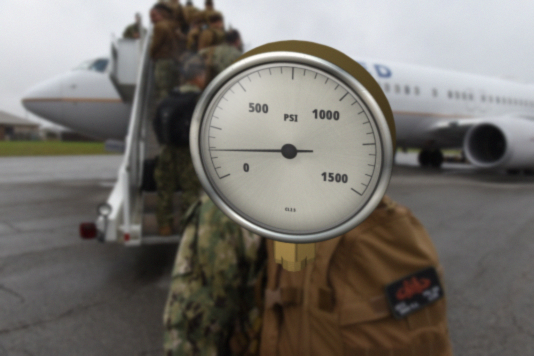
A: 150 psi
